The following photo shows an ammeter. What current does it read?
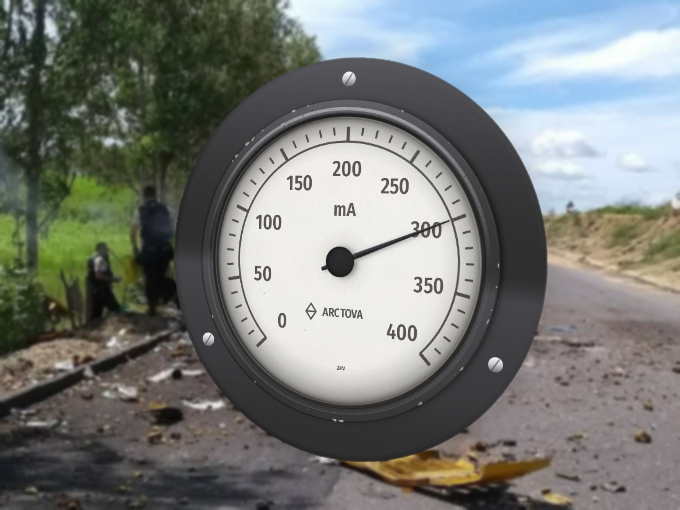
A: 300 mA
